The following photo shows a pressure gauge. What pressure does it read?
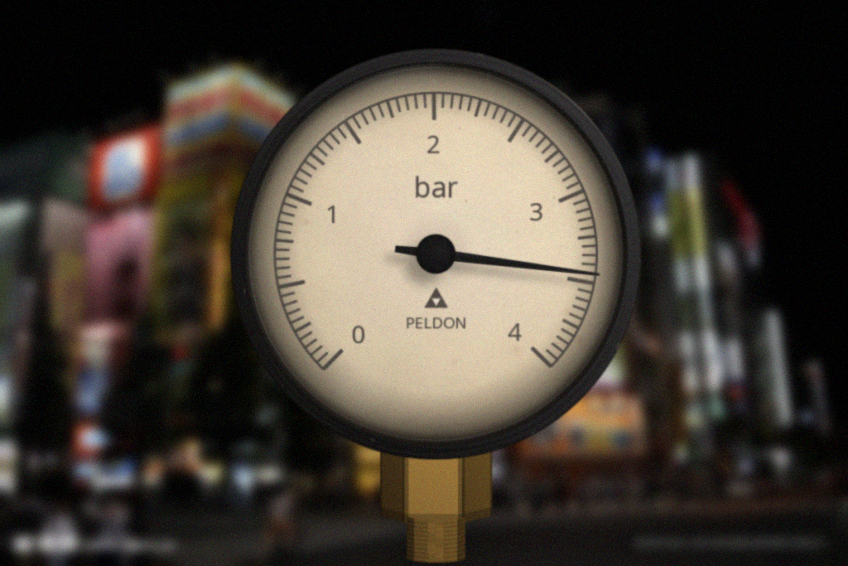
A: 3.45 bar
